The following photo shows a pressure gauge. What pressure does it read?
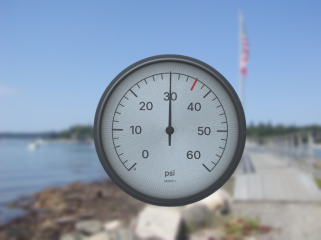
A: 30 psi
